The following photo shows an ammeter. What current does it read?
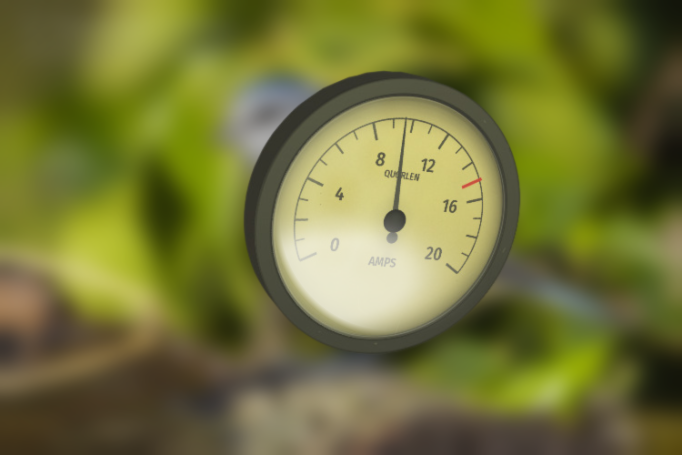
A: 9.5 A
